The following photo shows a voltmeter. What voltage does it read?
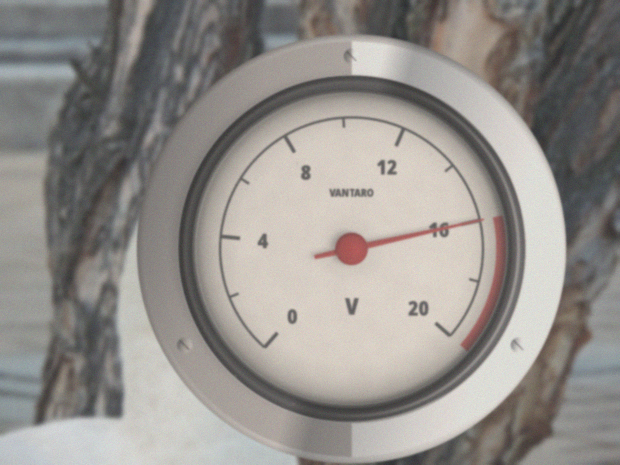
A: 16 V
